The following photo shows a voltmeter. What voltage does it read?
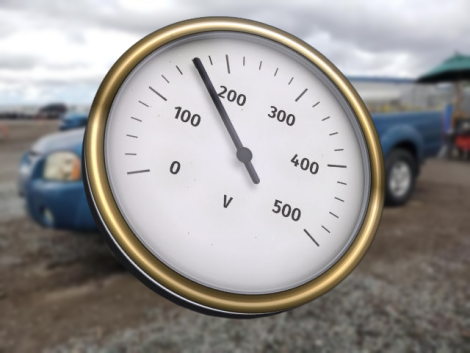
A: 160 V
